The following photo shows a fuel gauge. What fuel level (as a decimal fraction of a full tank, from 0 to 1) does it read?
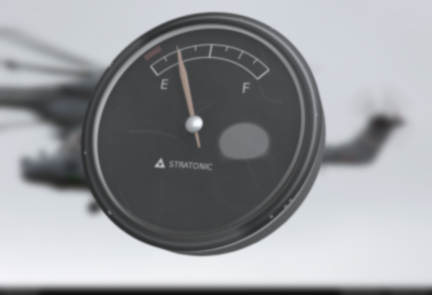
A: 0.25
